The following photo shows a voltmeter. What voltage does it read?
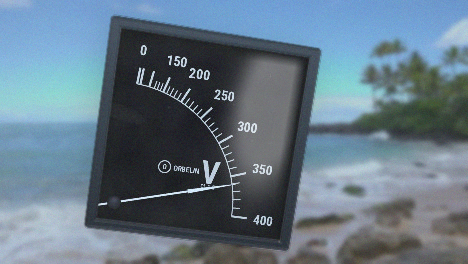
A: 360 V
